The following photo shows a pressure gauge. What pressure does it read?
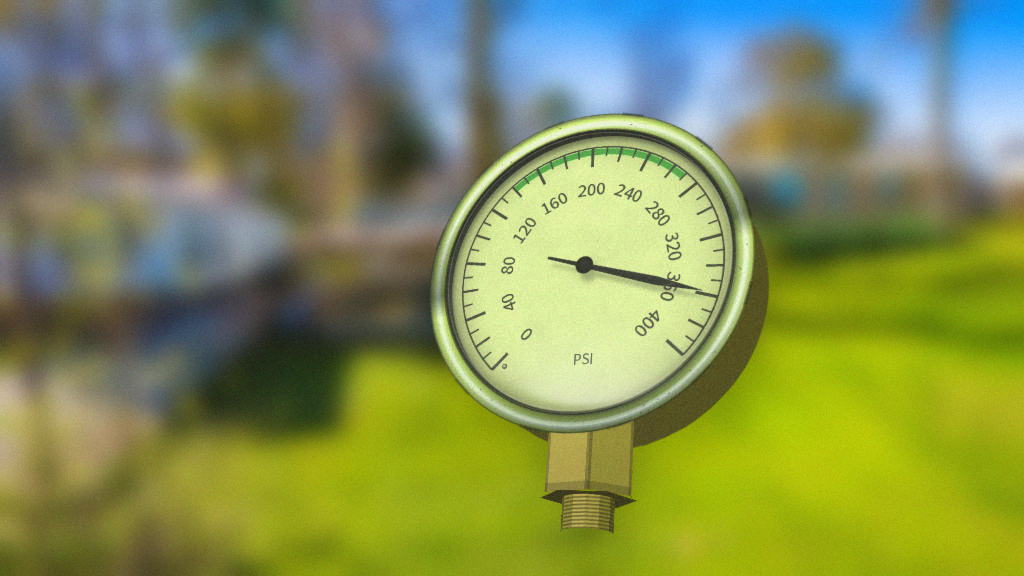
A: 360 psi
